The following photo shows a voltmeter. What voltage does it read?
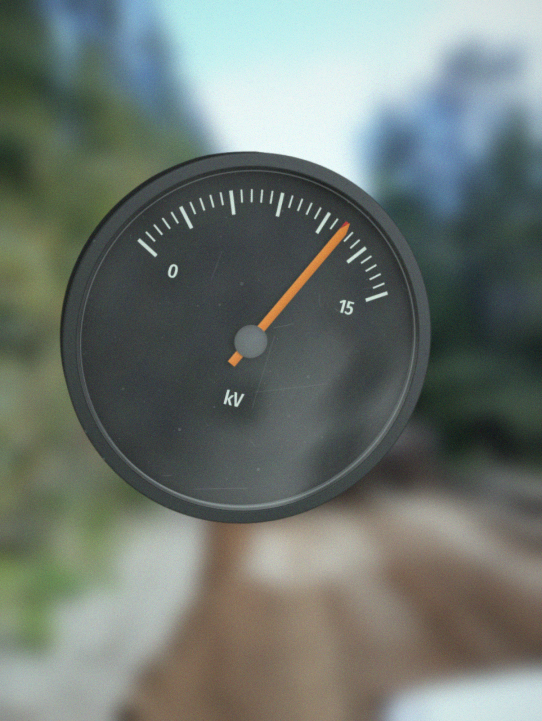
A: 11 kV
